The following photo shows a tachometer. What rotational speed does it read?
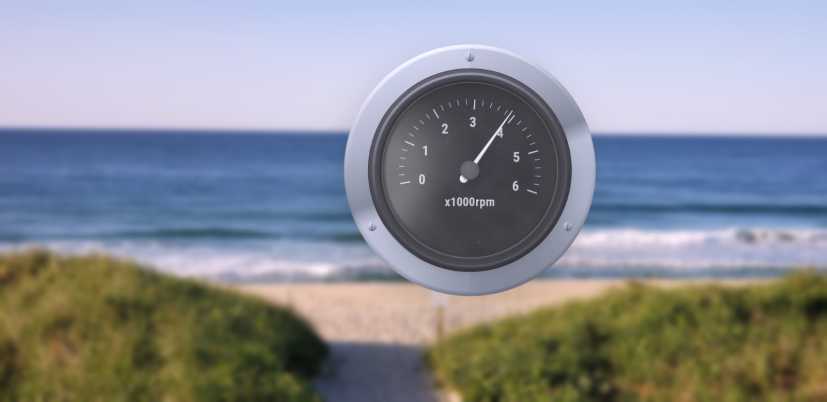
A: 3900 rpm
